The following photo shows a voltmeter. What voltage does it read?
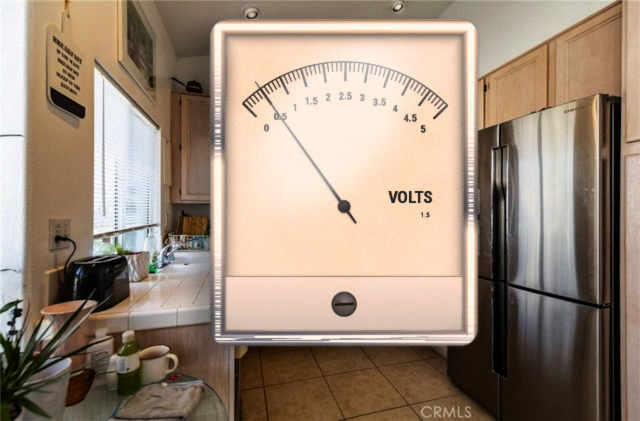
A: 0.5 V
